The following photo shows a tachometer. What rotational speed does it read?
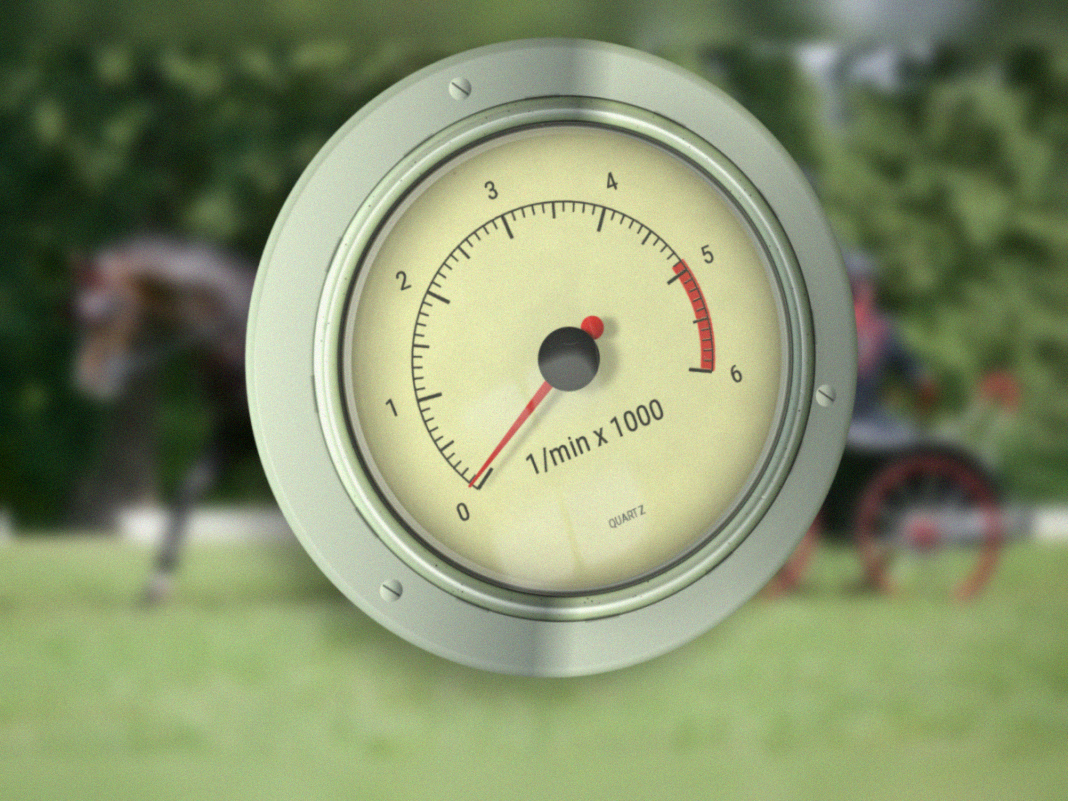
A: 100 rpm
